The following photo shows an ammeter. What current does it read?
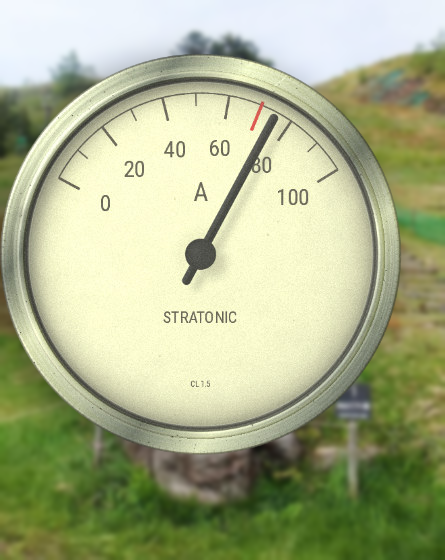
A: 75 A
